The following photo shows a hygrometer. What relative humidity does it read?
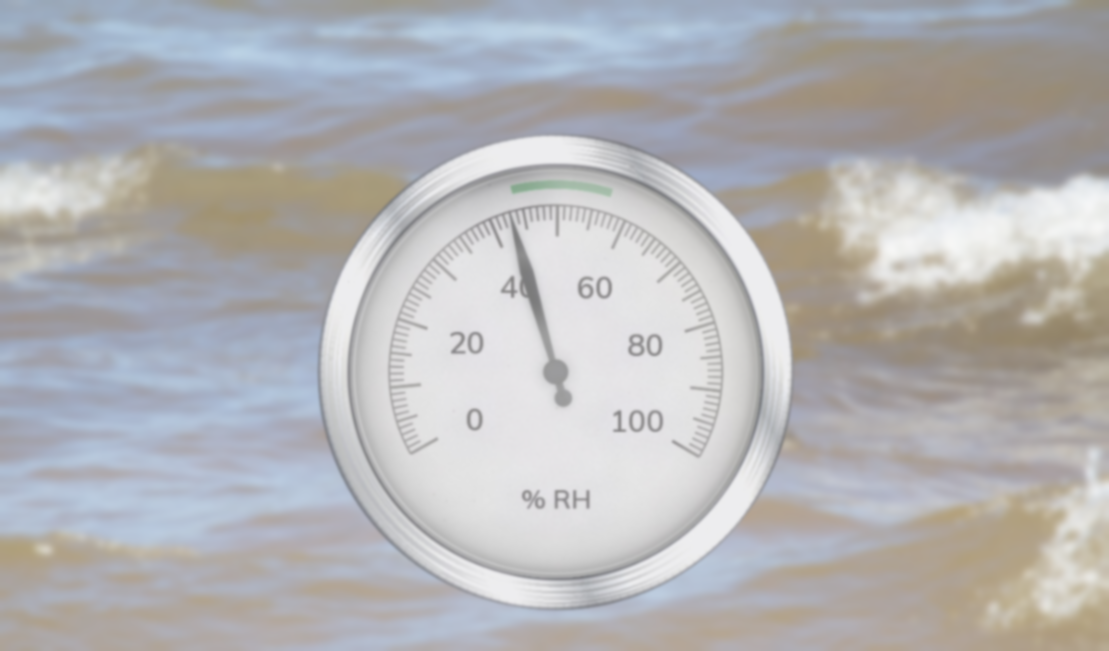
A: 43 %
